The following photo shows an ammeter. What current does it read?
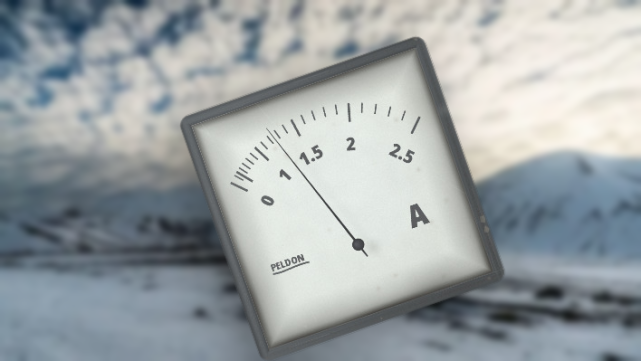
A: 1.25 A
